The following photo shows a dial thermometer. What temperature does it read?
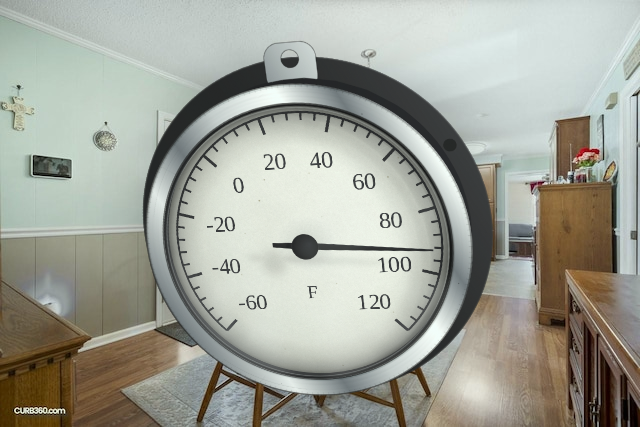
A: 92 °F
